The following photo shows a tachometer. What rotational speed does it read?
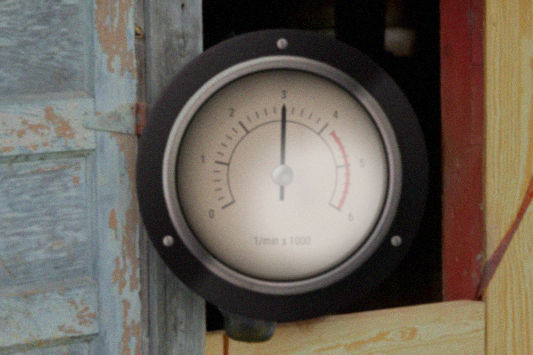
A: 3000 rpm
